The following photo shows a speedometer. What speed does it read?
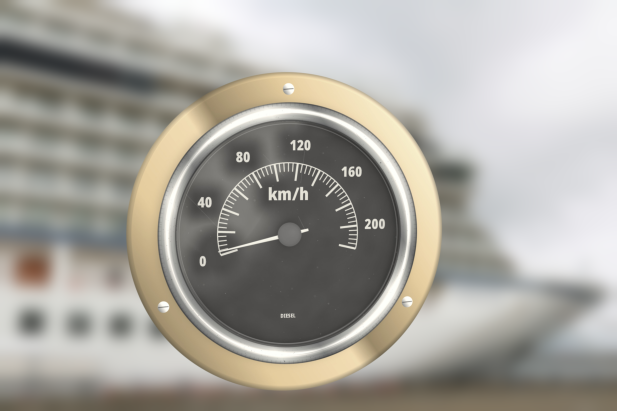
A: 4 km/h
